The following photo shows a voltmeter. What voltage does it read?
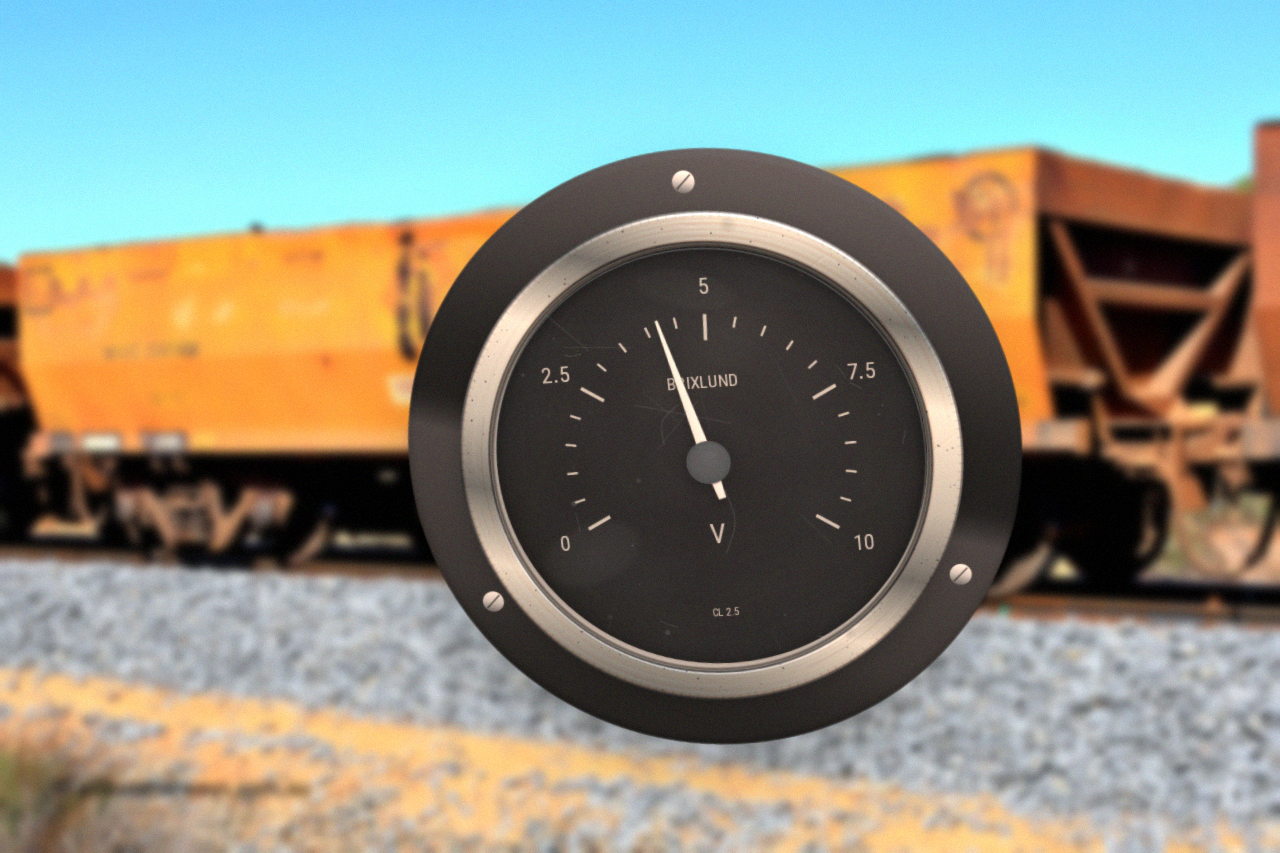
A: 4.25 V
